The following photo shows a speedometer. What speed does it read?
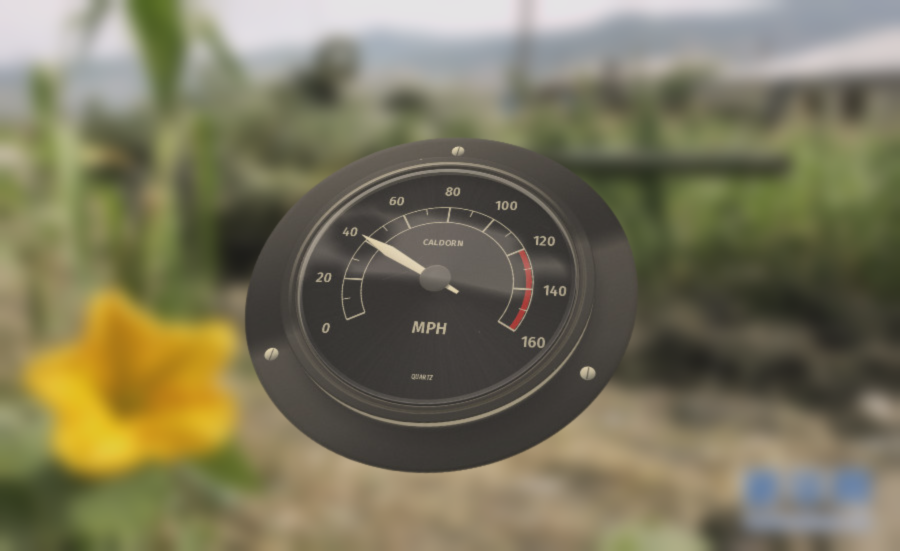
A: 40 mph
